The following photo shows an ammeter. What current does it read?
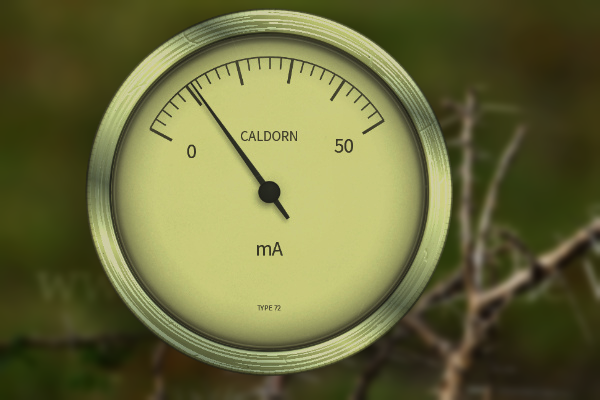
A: 11 mA
